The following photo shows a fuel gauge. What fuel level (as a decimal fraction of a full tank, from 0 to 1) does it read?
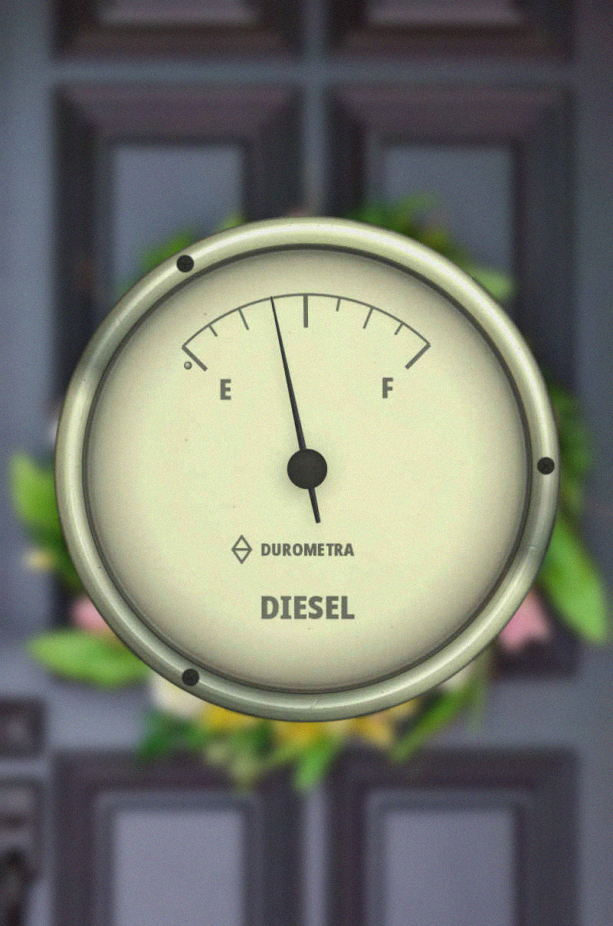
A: 0.375
